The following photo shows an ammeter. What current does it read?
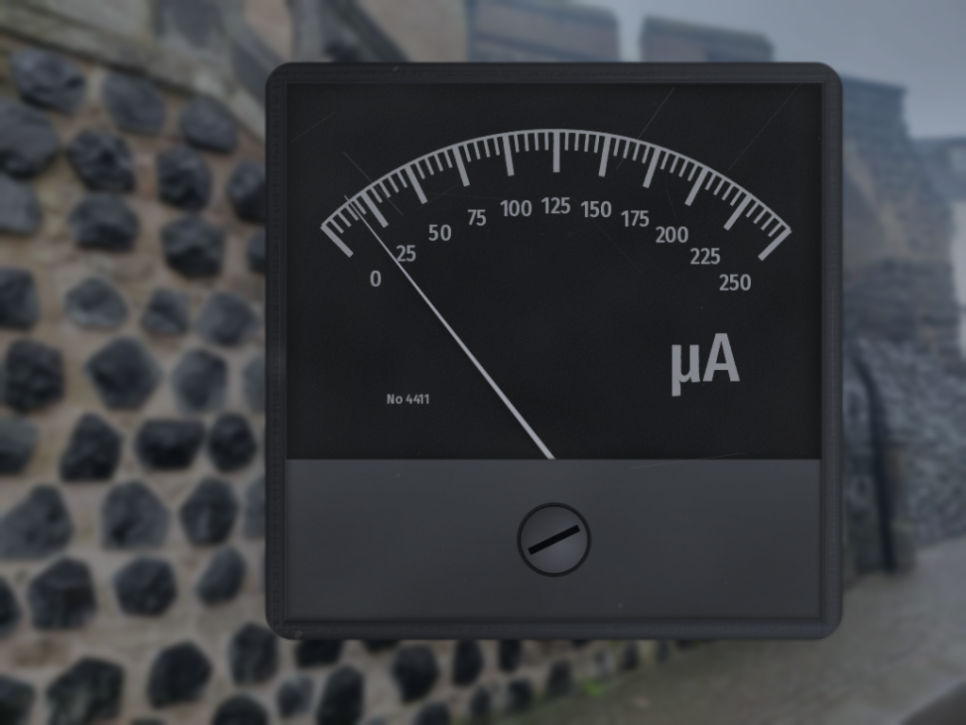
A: 17.5 µA
